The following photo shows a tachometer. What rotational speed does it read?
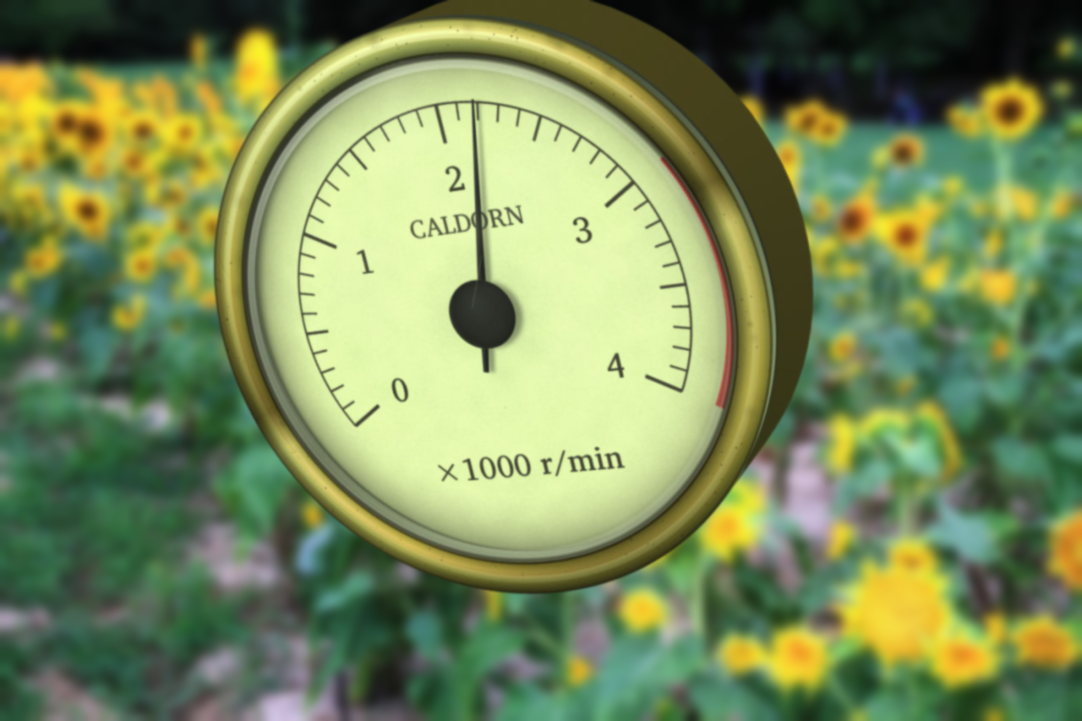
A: 2200 rpm
